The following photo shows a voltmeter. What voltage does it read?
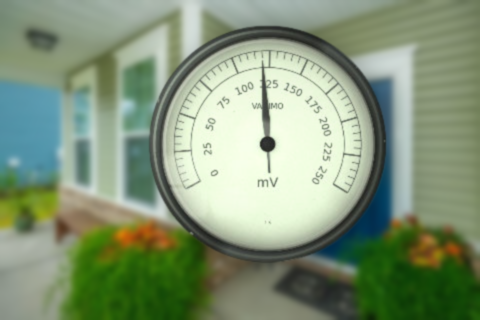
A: 120 mV
